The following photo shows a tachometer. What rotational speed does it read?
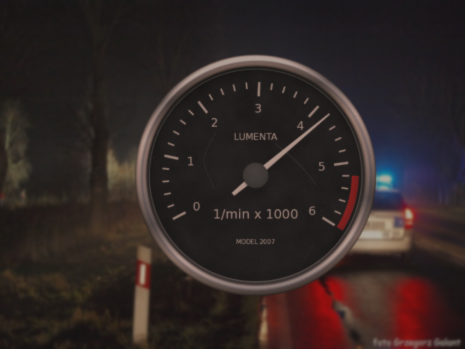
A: 4200 rpm
